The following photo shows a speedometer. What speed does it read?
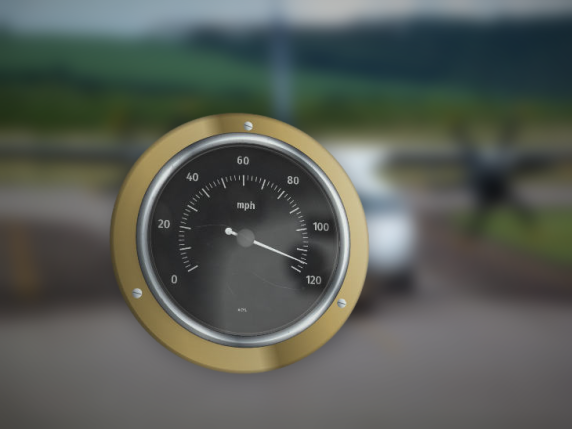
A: 116 mph
